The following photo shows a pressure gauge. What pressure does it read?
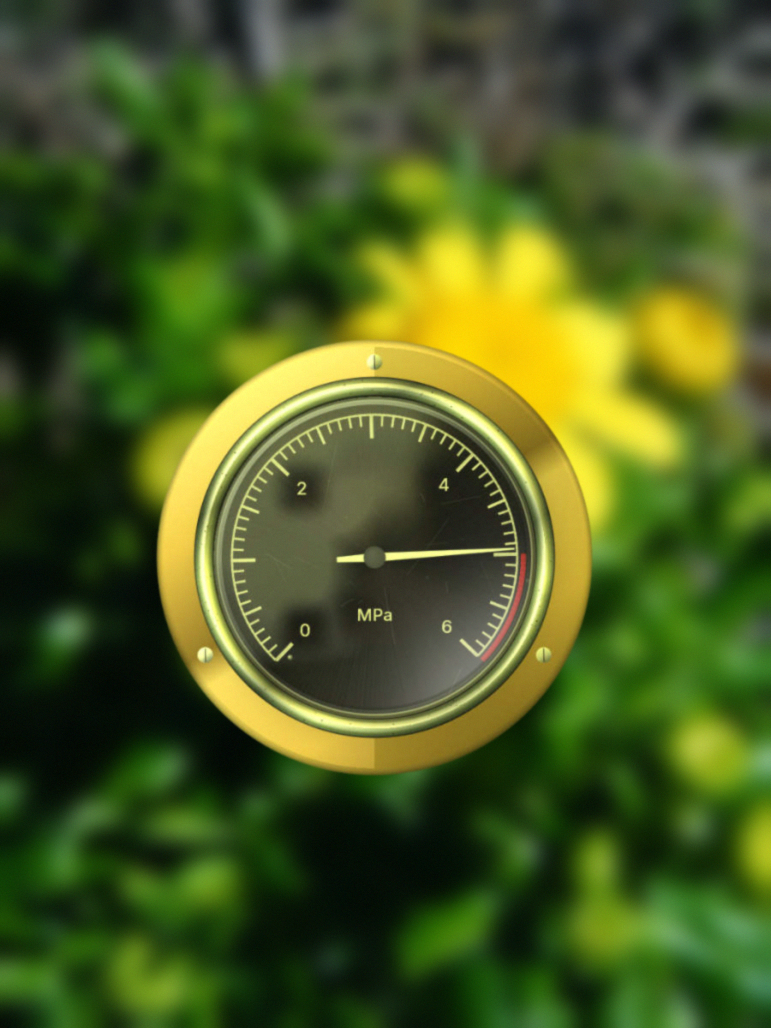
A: 4.95 MPa
